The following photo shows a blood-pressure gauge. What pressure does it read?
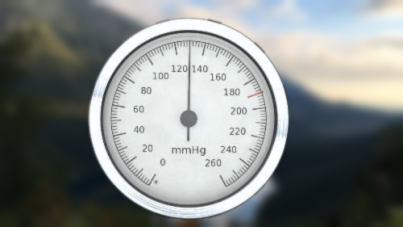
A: 130 mmHg
